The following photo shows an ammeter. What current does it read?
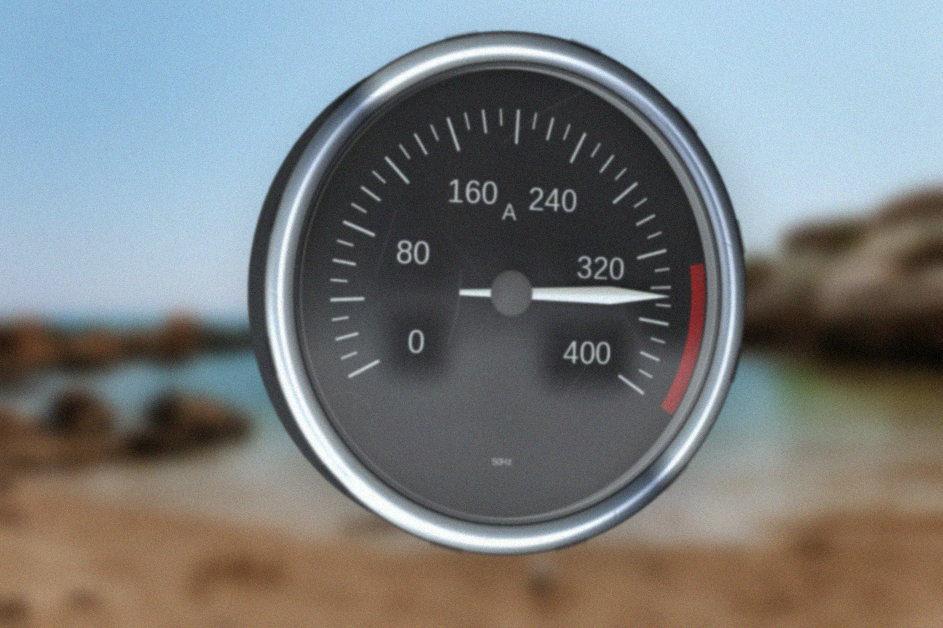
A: 345 A
